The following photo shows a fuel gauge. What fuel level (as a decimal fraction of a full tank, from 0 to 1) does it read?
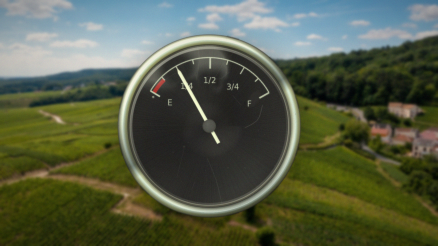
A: 0.25
